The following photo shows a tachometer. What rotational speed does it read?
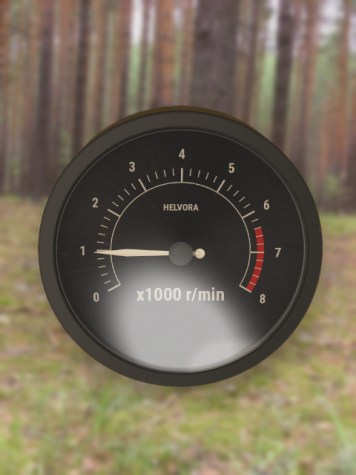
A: 1000 rpm
